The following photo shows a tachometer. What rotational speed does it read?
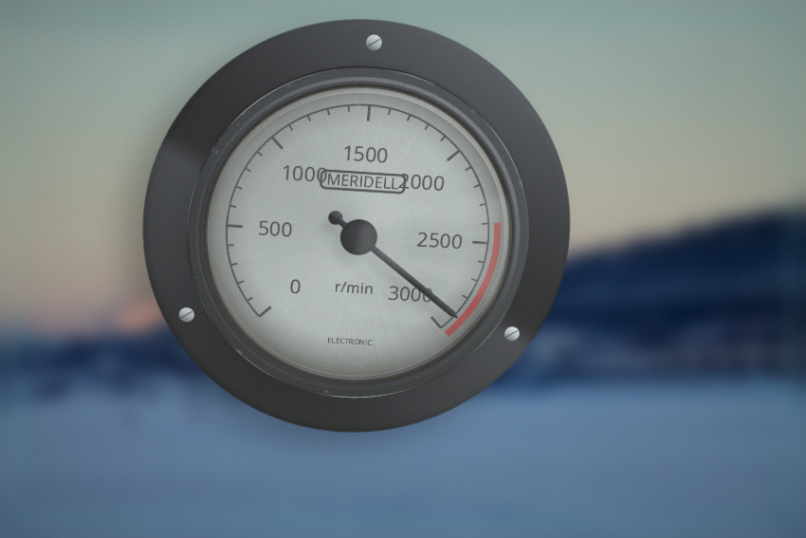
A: 2900 rpm
